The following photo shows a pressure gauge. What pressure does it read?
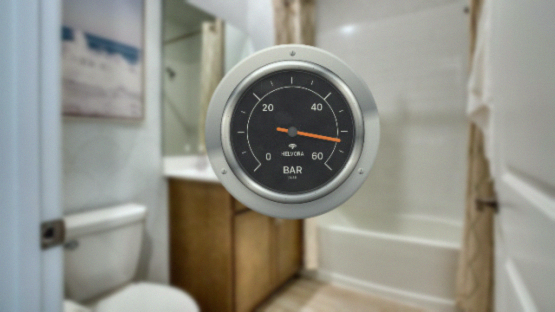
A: 52.5 bar
